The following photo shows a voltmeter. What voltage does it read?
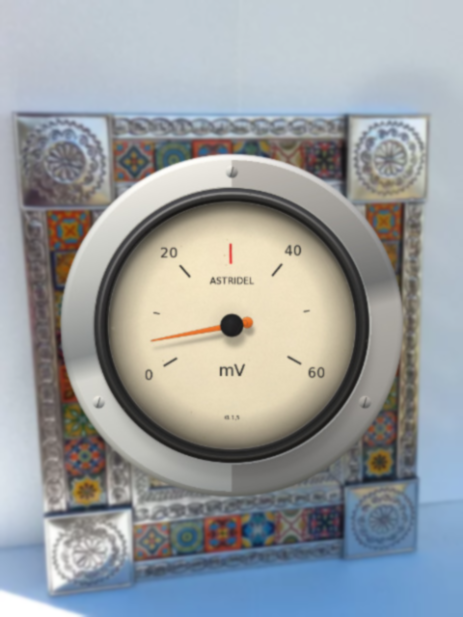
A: 5 mV
